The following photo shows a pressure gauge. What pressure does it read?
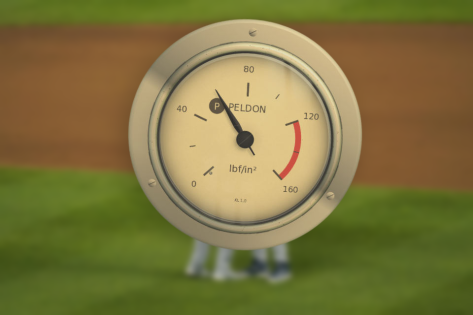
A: 60 psi
